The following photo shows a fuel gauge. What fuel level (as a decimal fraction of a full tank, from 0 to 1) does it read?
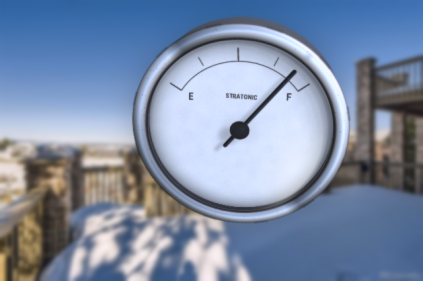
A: 0.875
